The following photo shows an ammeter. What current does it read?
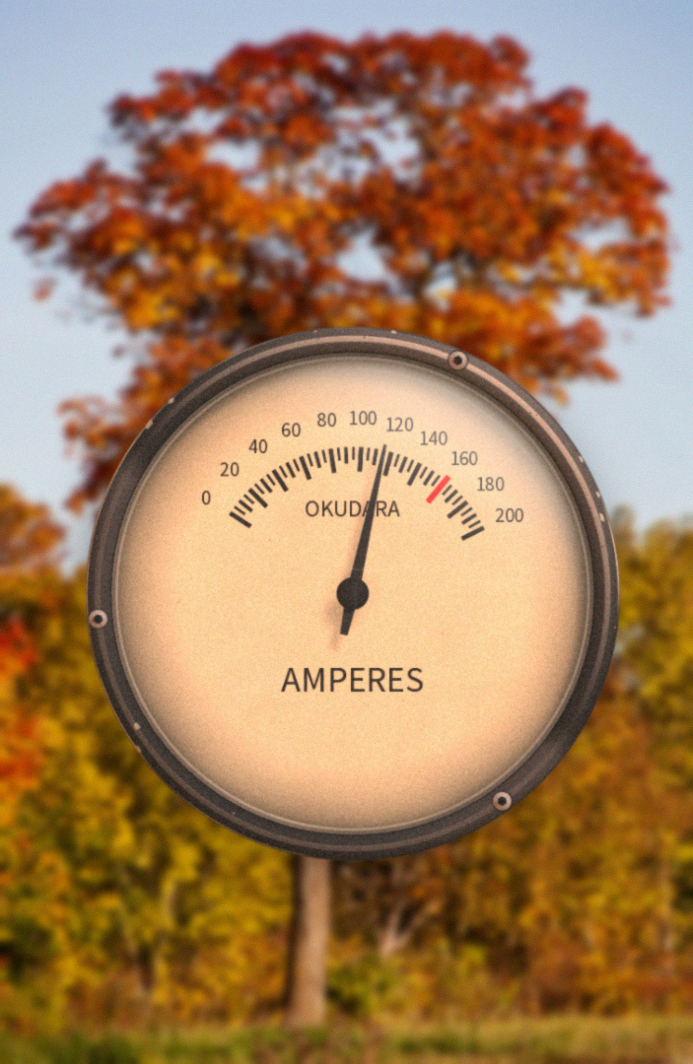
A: 115 A
